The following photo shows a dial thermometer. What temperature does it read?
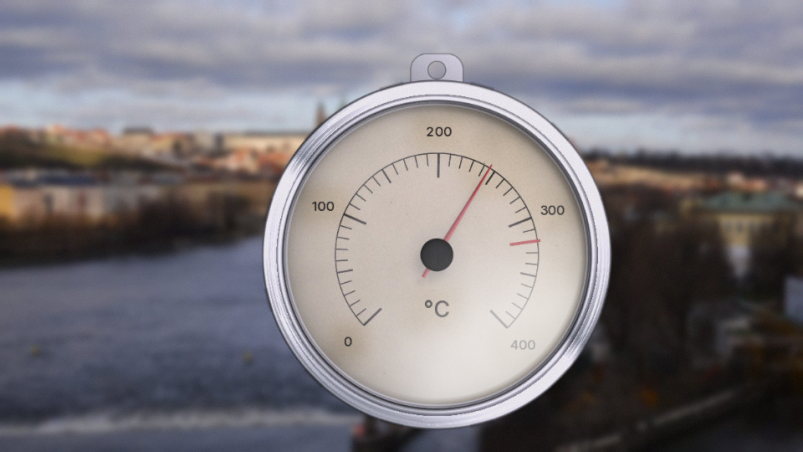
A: 245 °C
